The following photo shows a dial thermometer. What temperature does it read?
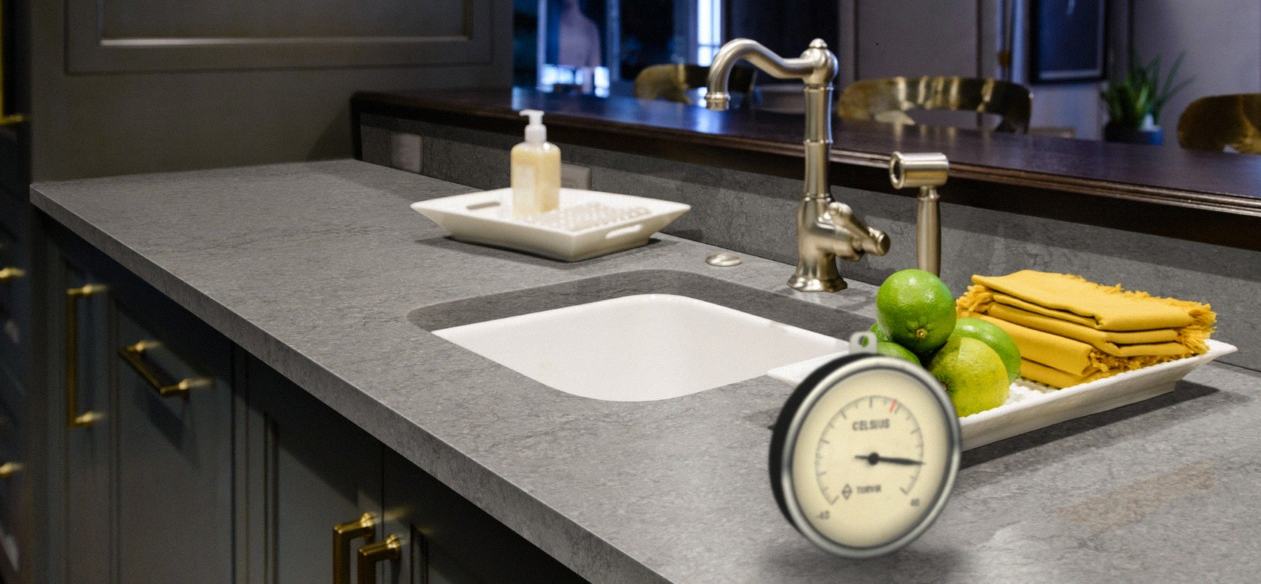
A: 30 °C
